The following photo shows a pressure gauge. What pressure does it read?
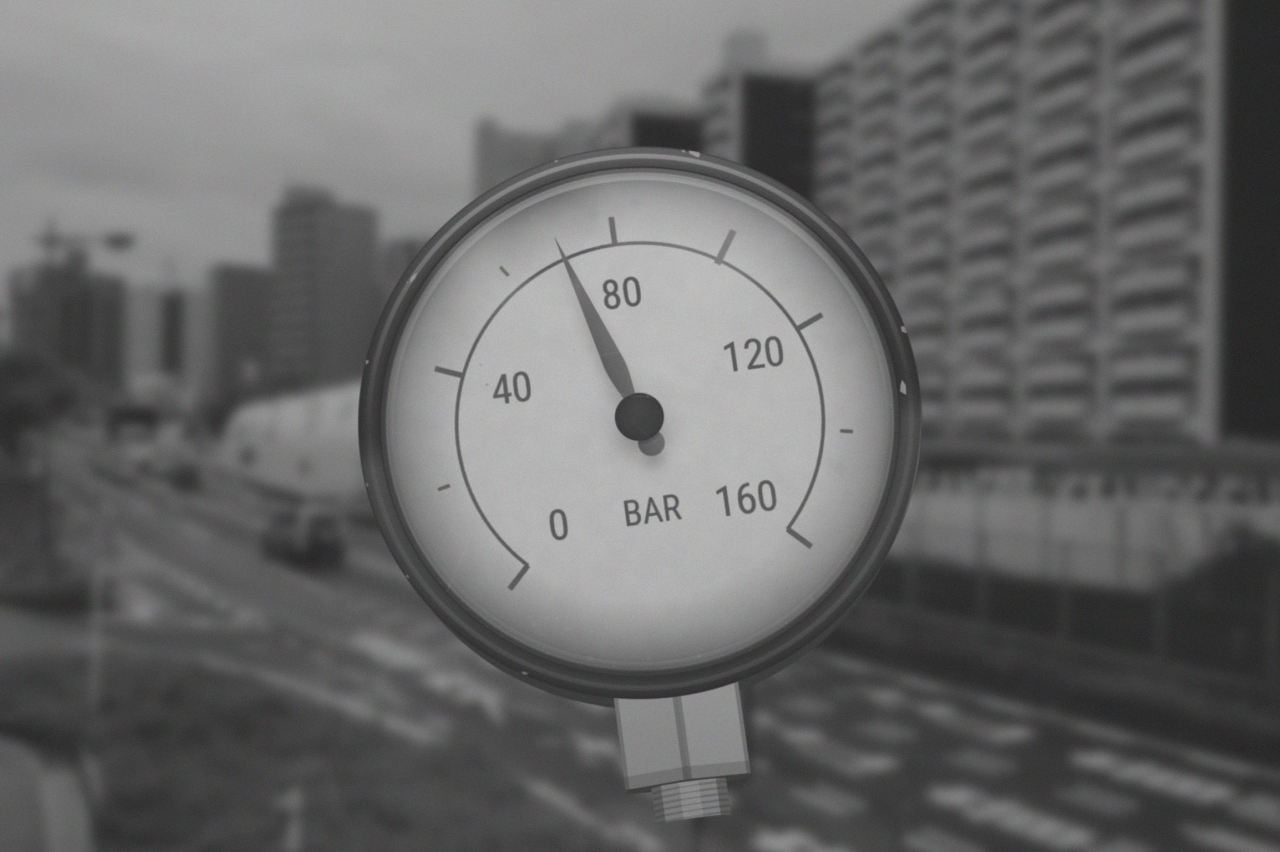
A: 70 bar
